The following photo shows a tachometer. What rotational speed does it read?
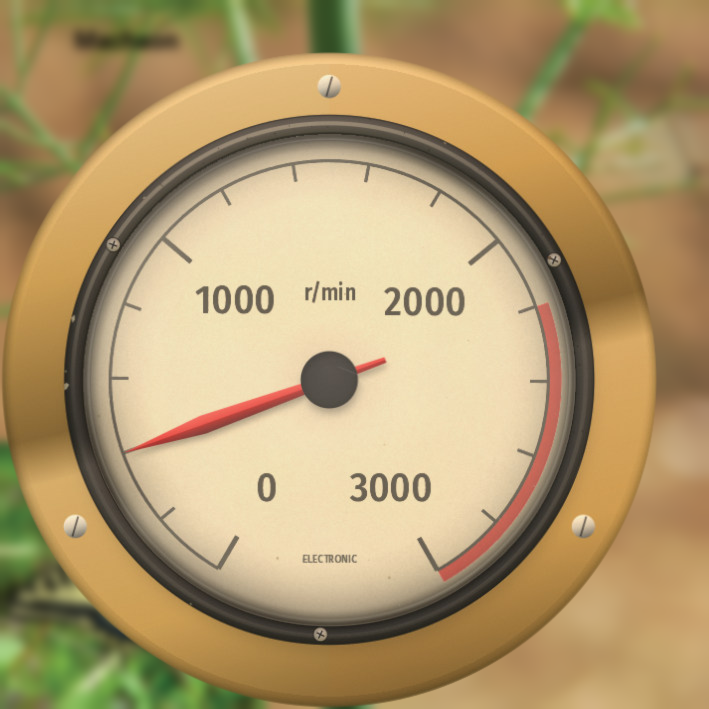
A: 400 rpm
